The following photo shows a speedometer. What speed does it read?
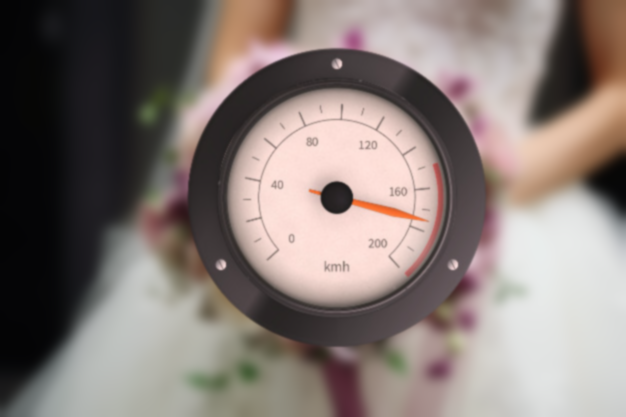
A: 175 km/h
